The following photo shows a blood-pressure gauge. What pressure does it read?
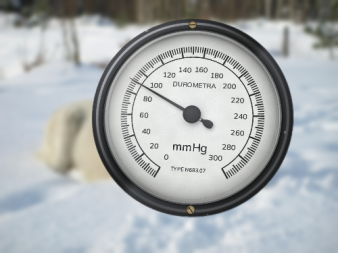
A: 90 mmHg
